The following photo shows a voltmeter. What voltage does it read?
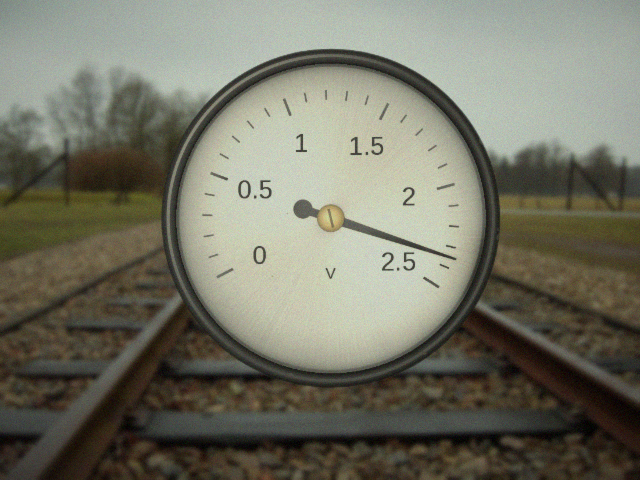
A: 2.35 V
